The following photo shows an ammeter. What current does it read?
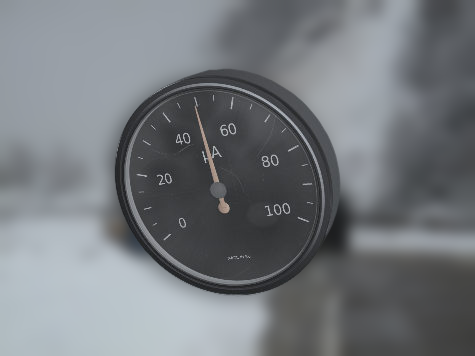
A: 50 µA
